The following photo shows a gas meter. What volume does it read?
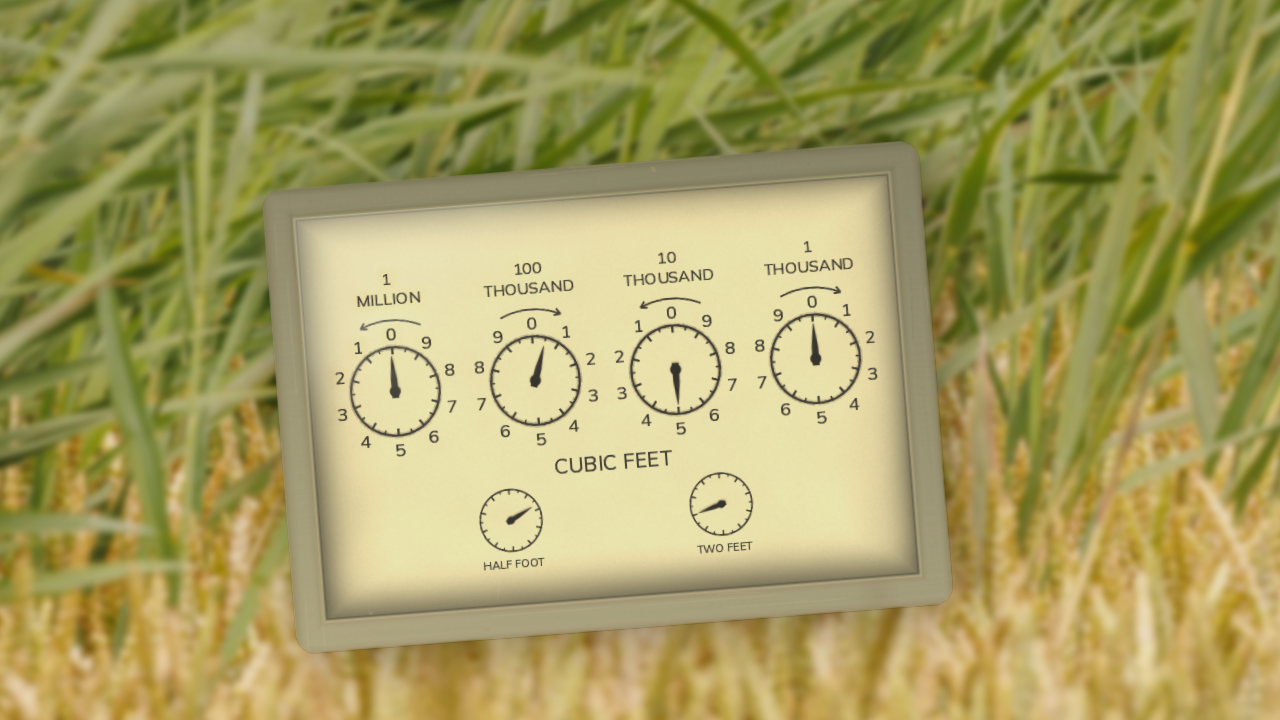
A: 5000 ft³
